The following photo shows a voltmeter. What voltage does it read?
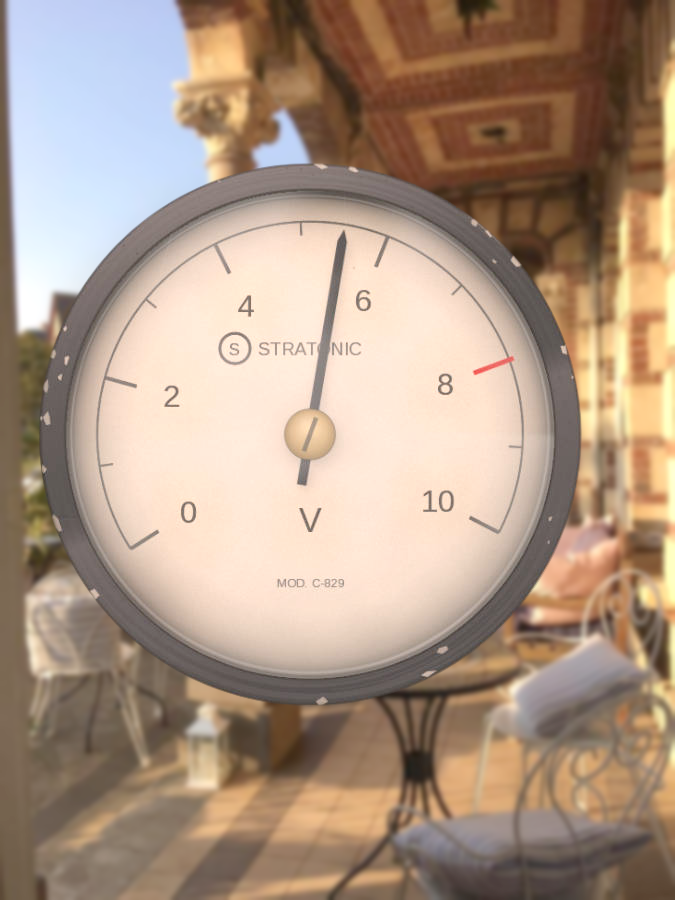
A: 5.5 V
